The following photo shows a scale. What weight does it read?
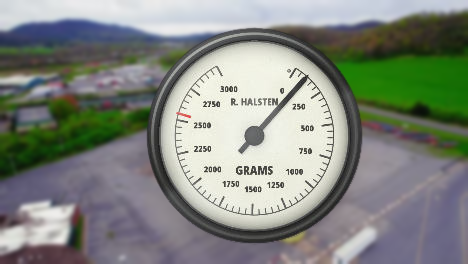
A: 100 g
